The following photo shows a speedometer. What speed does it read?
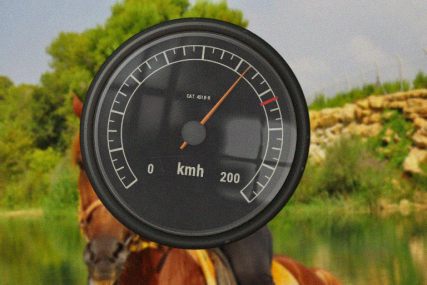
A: 125 km/h
